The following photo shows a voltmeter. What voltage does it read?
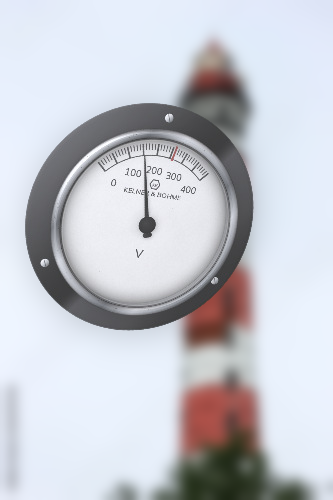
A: 150 V
